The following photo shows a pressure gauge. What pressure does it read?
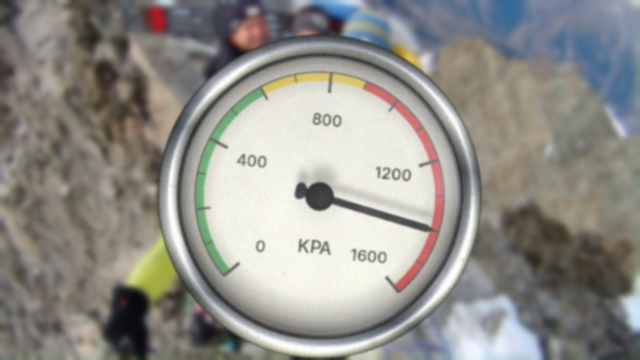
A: 1400 kPa
